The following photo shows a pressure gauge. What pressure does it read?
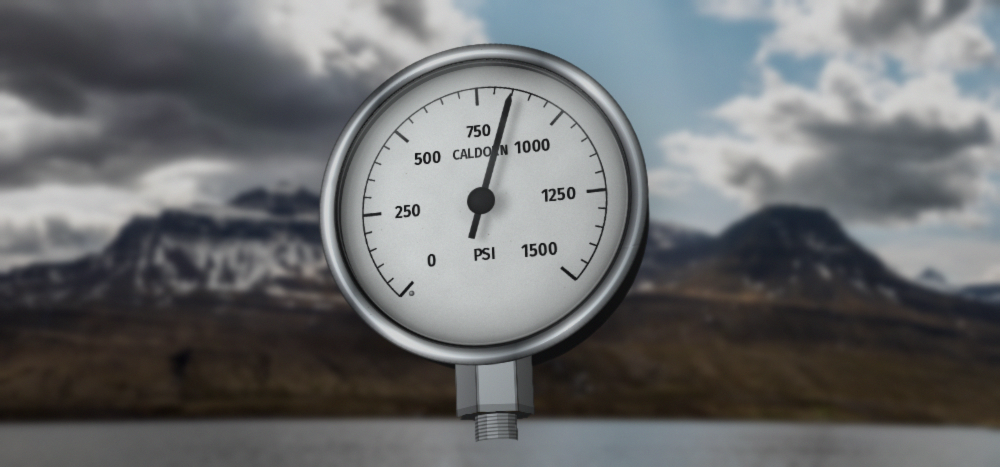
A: 850 psi
